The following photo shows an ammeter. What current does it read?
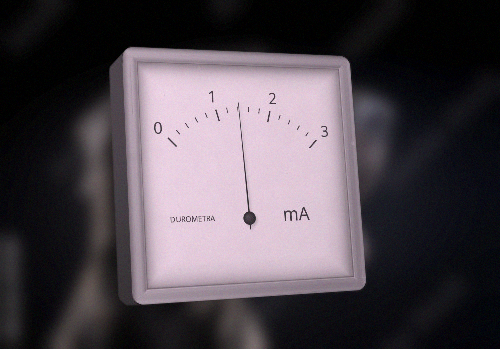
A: 1.4 mA
